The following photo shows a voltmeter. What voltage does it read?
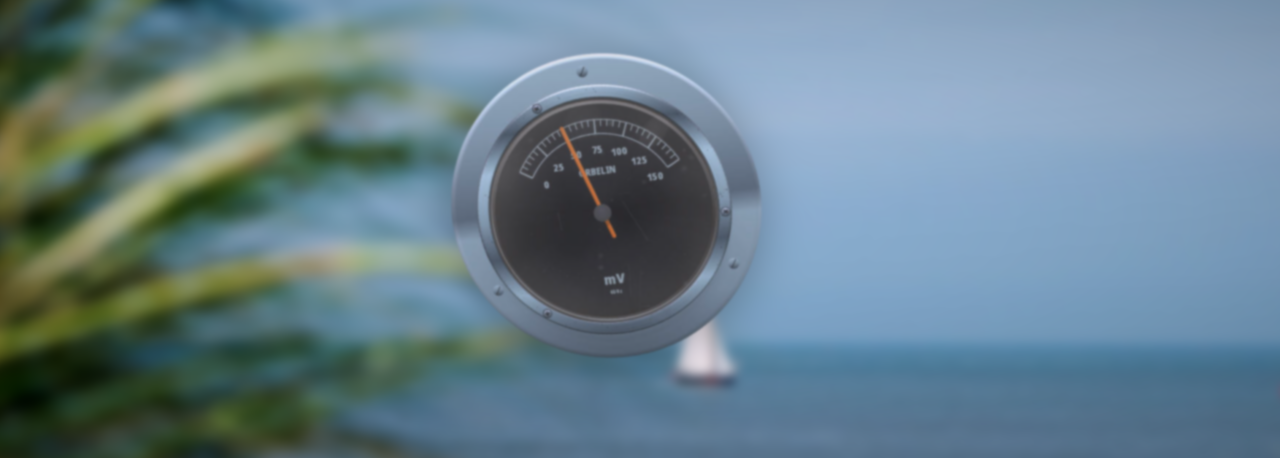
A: 50 mV
